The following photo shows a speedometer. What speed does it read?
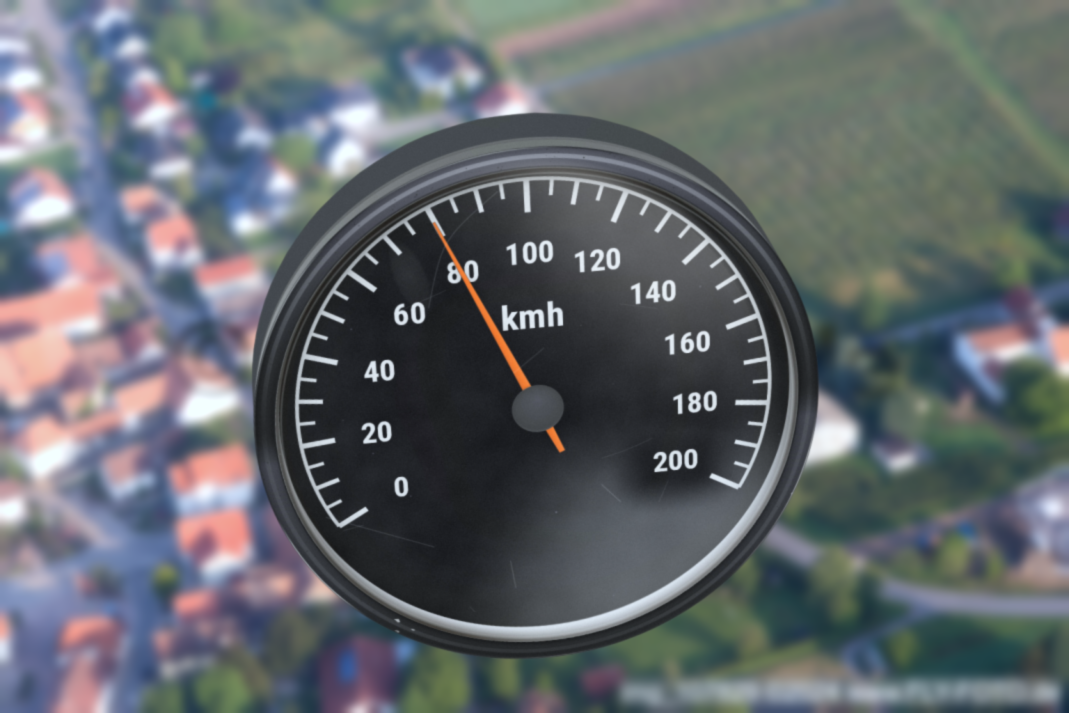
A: 80 km/h
